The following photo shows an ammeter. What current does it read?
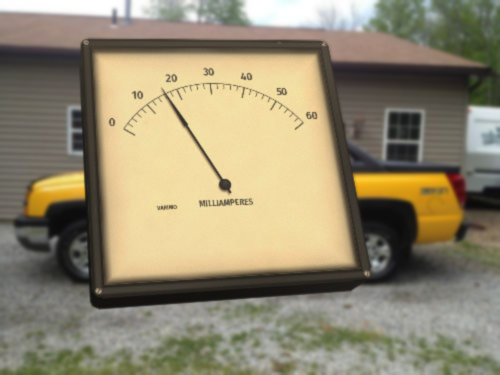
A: 16 mA
